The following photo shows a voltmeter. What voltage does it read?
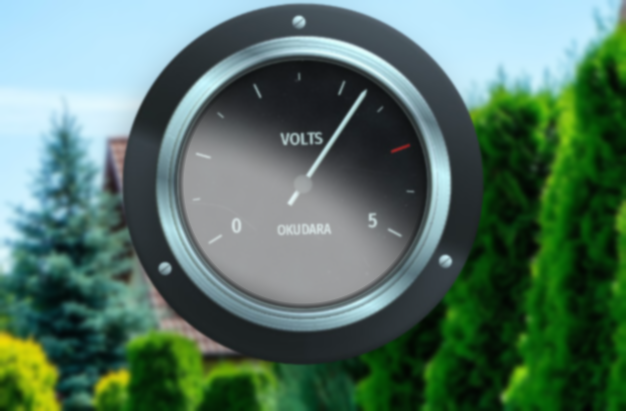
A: 3.25 V
